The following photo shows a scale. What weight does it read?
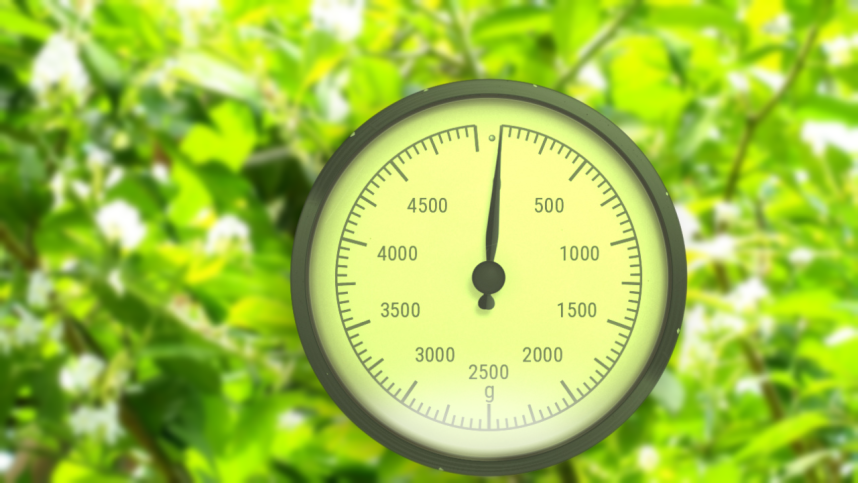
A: 0 g
